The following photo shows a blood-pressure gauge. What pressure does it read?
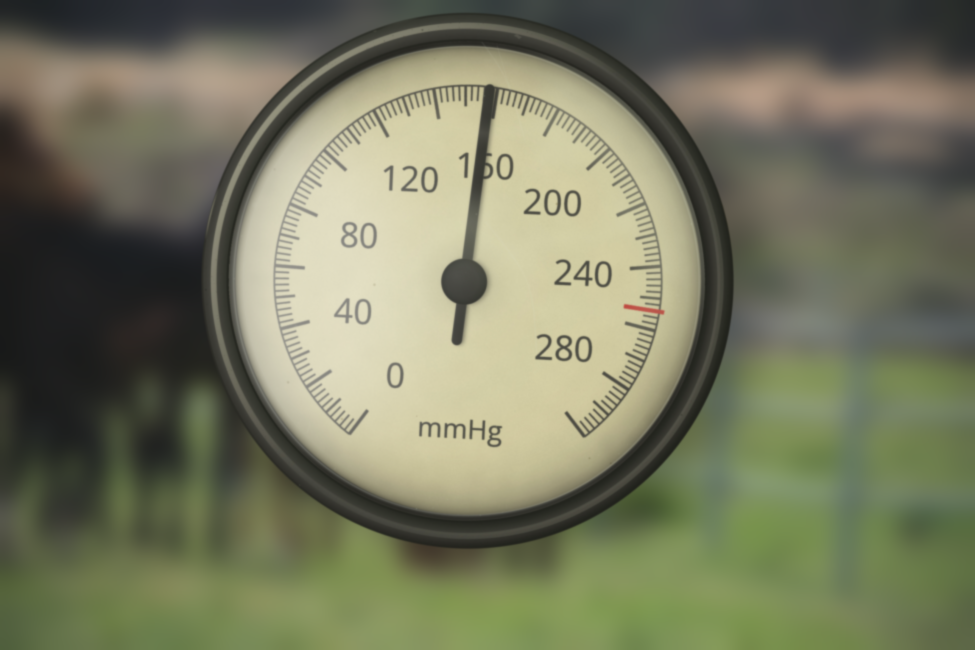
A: 158 mmHg
